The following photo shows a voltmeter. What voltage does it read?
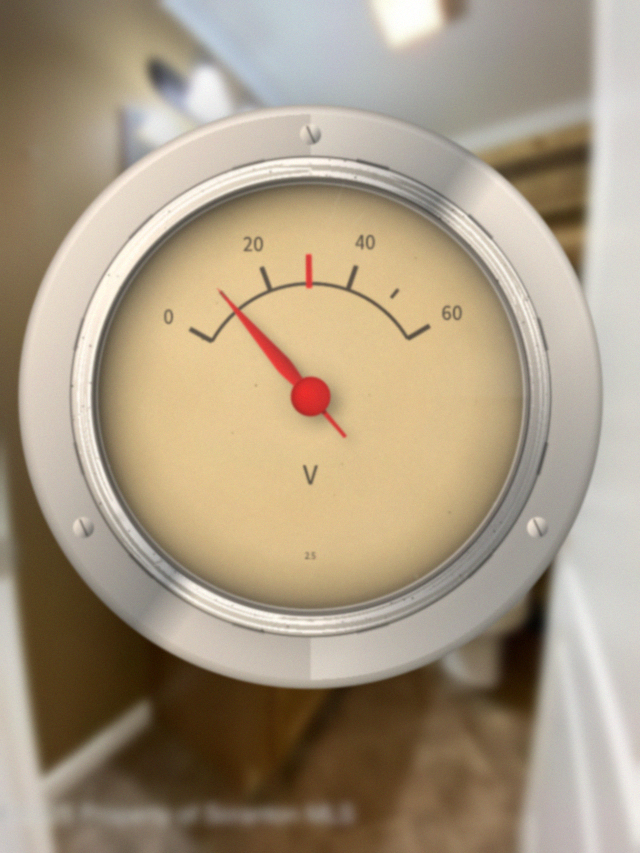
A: 10 V
